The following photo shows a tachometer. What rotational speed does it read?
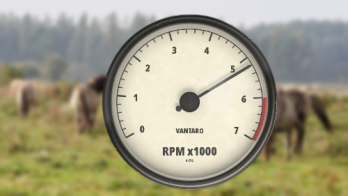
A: 5200 rpm
